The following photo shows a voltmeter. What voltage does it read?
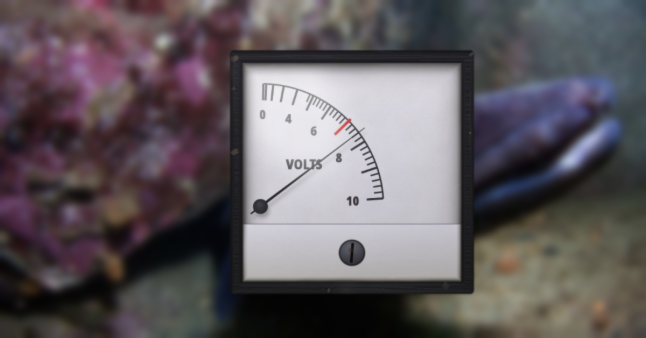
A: 7.6 V
